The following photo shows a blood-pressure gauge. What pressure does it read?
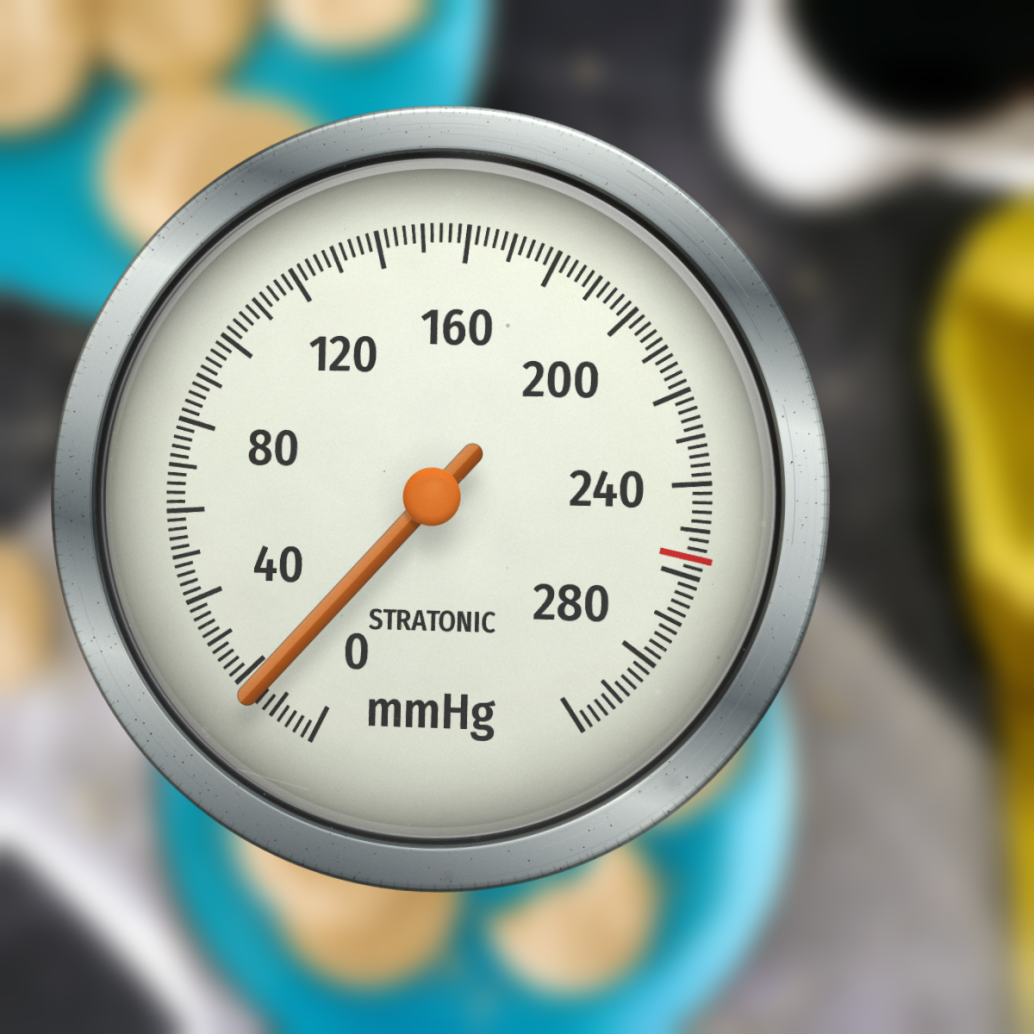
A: 16 mmHg
